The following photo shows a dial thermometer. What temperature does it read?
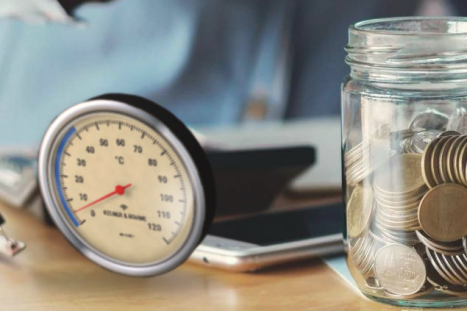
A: 5 °C
